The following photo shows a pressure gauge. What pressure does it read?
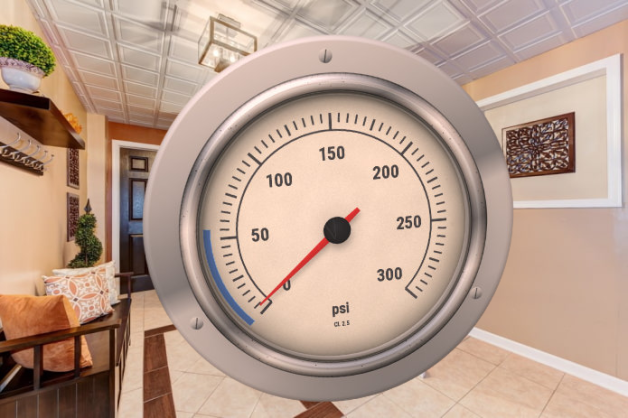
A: 5 psi
